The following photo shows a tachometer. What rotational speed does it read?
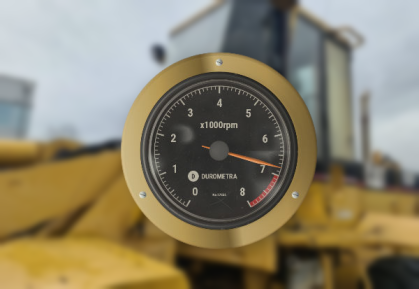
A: 6800 rpm
